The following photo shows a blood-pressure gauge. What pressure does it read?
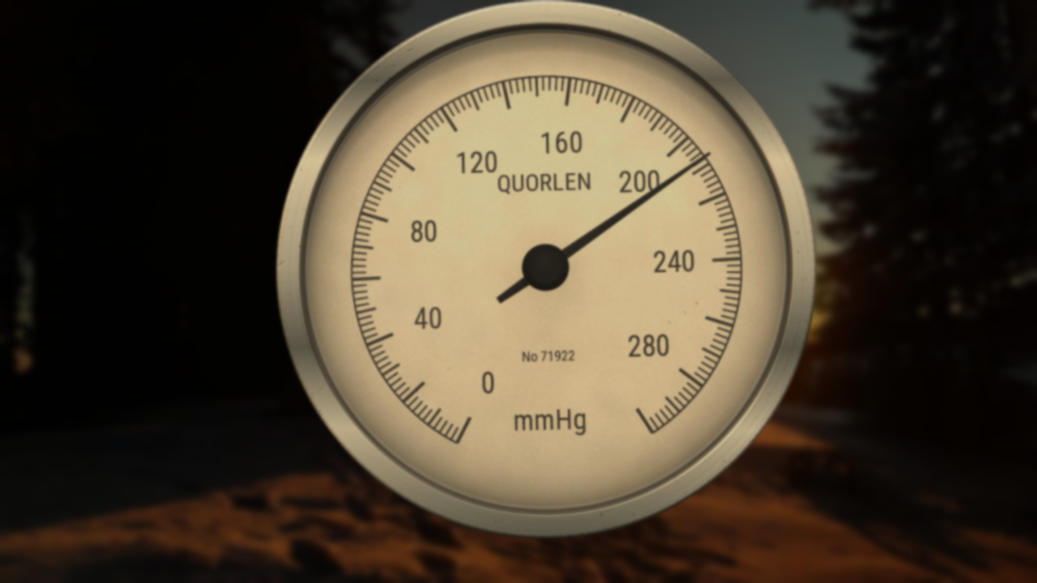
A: 208 mmHg
